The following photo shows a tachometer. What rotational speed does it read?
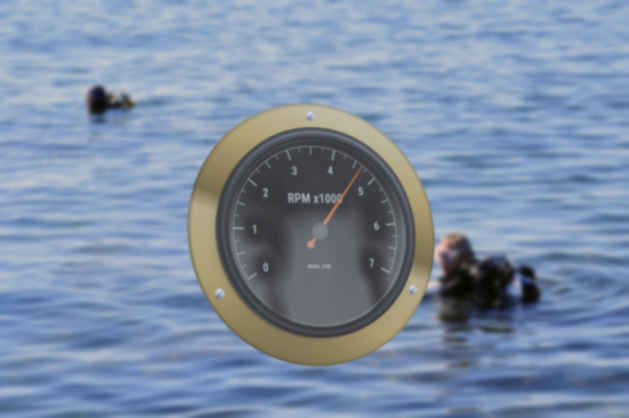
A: 4625 rpm
